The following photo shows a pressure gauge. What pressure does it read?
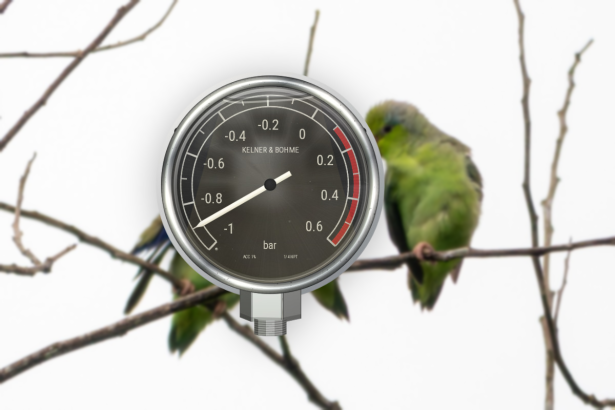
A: -0.9 bar
